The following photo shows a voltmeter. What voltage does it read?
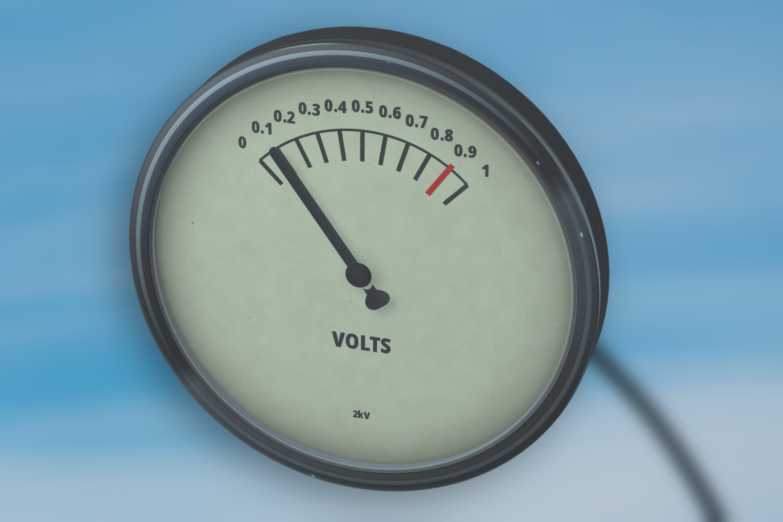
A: 0.1 V
